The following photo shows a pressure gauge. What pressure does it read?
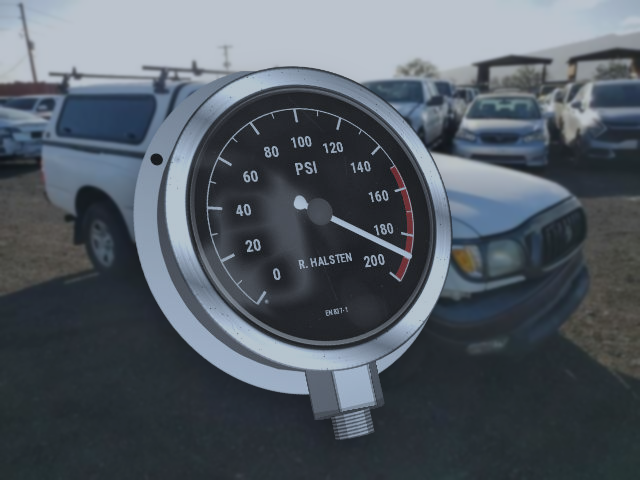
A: 190 psi
